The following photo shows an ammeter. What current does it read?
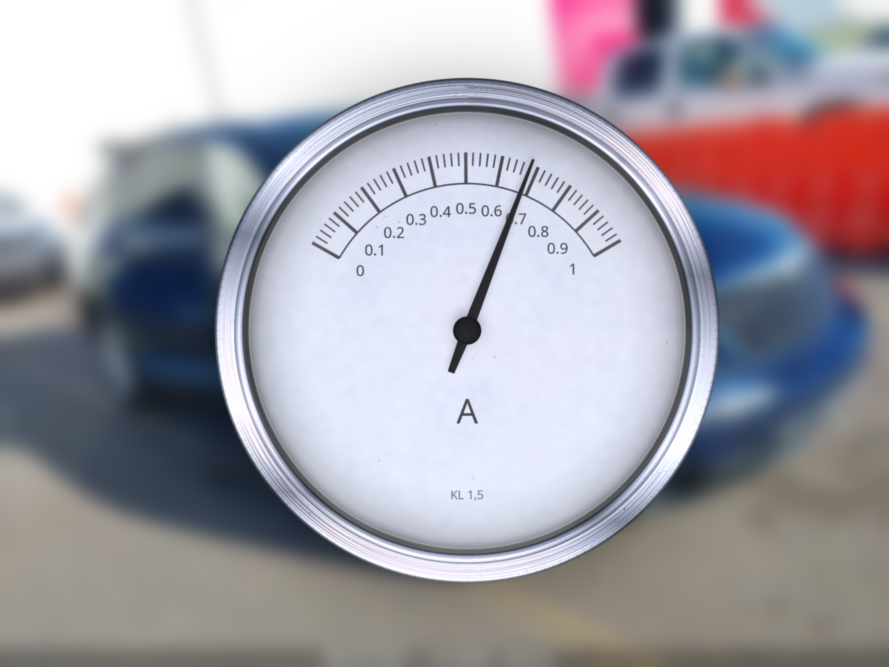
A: 0.68 A
